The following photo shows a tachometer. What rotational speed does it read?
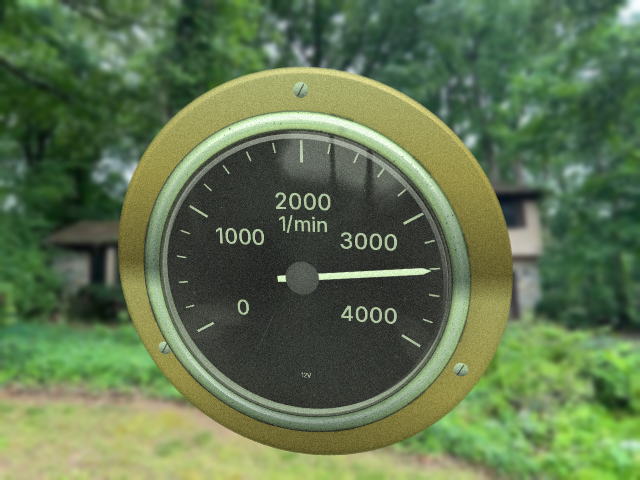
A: 3400 rpm
